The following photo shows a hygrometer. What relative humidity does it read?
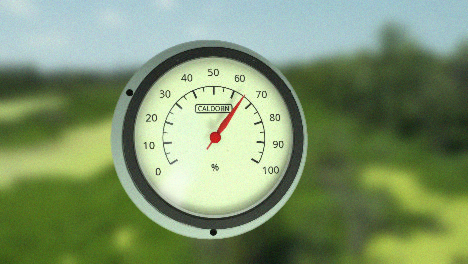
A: 65 %
